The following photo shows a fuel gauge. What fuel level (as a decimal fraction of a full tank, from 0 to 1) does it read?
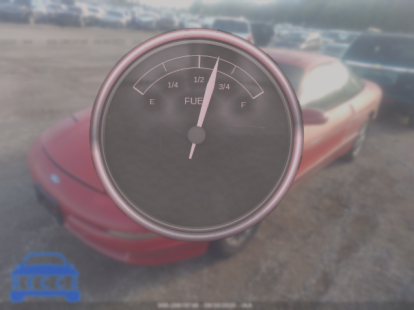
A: 0.625
